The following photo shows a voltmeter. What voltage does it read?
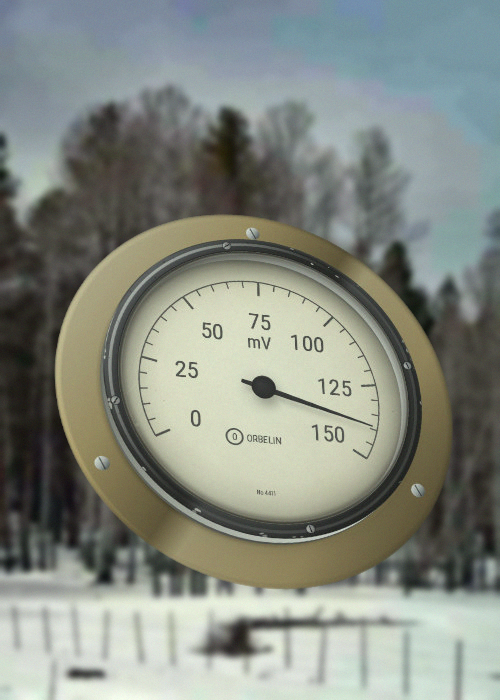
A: 140 mV
